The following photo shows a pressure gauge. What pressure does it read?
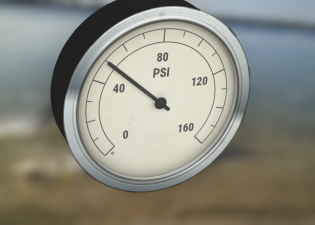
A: 50 psi
